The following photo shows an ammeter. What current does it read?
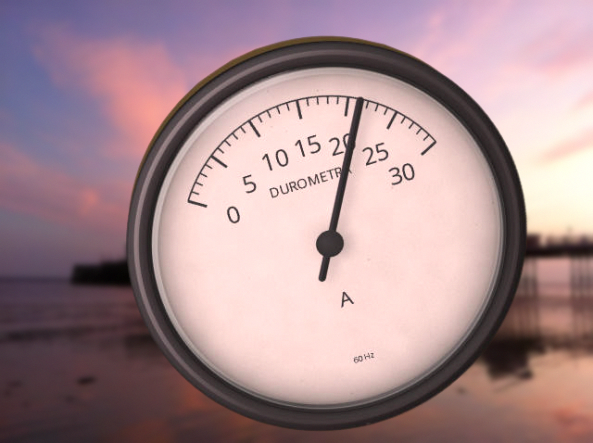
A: 21 A
